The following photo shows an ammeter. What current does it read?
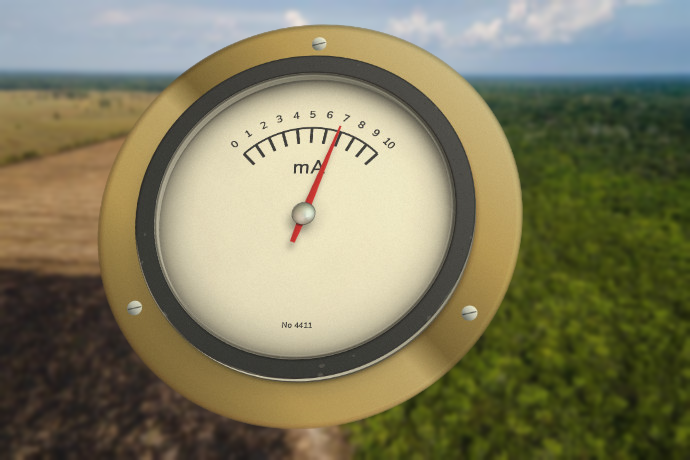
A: 7 mA
